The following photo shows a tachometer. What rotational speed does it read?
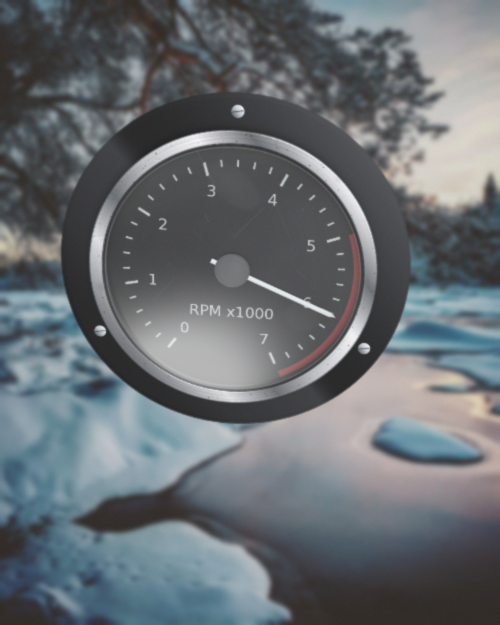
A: 6000 rpm
